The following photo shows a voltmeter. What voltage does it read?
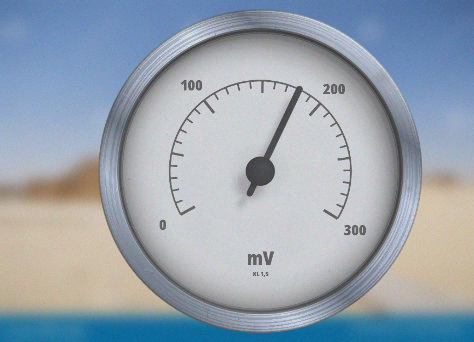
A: 180 mV
